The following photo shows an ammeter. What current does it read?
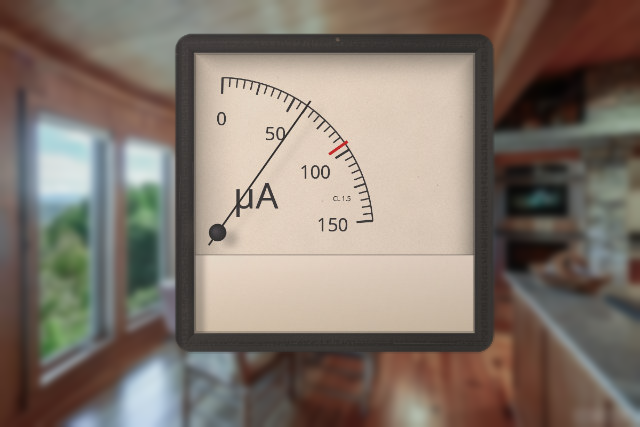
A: 60 µA
